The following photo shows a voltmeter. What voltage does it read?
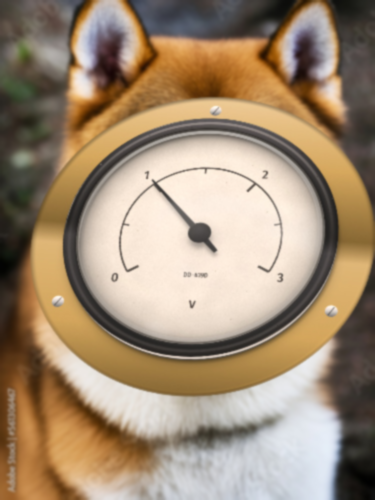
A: 1 V
